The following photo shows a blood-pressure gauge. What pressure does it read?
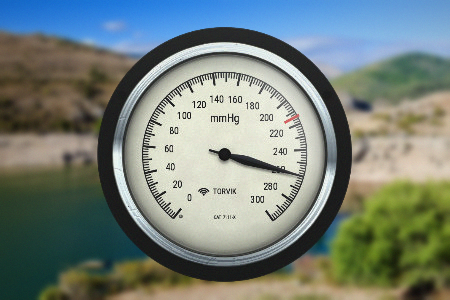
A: 260 mmHg
